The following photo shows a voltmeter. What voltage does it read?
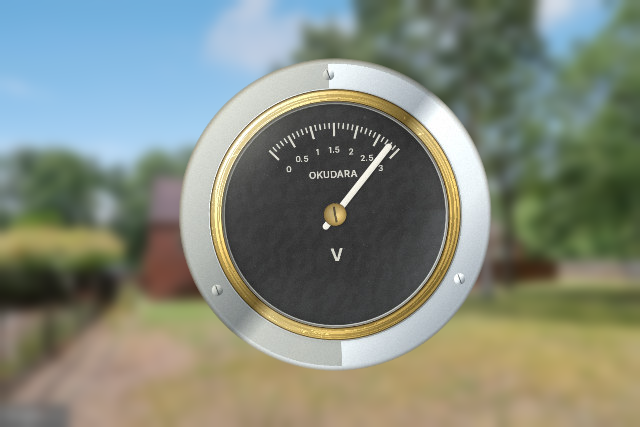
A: 2.8 V
